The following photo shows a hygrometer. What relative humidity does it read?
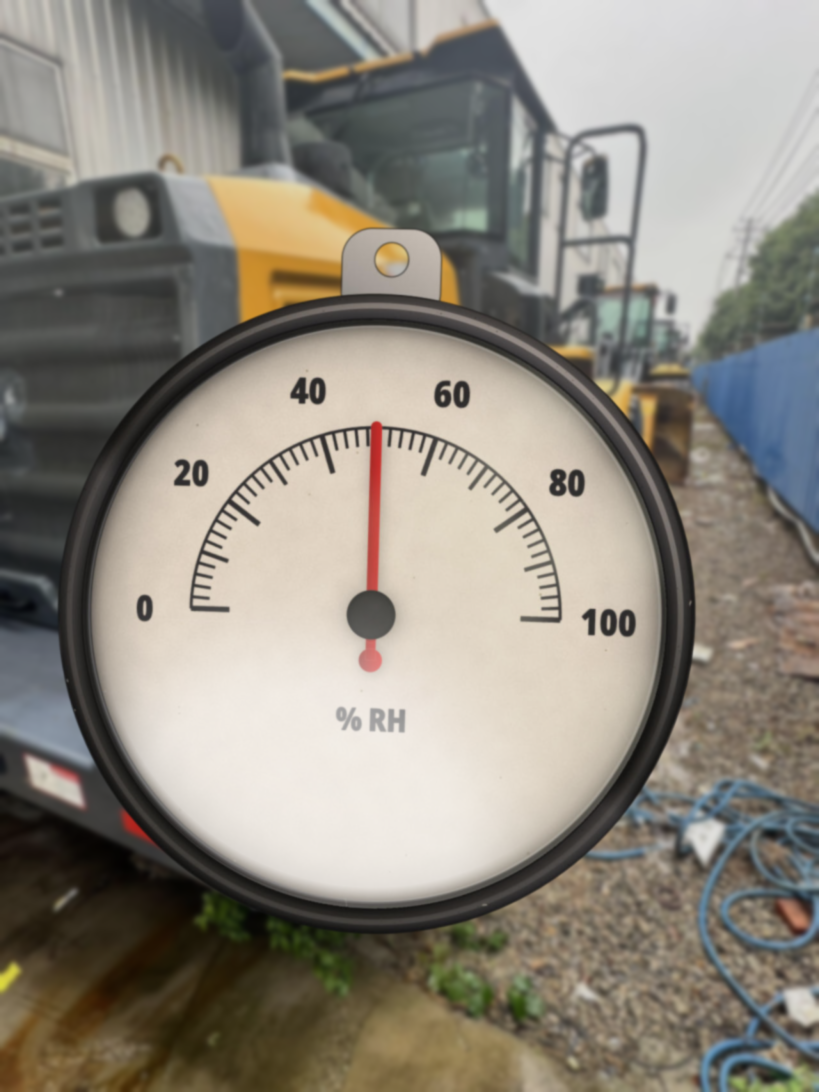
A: 50 %
